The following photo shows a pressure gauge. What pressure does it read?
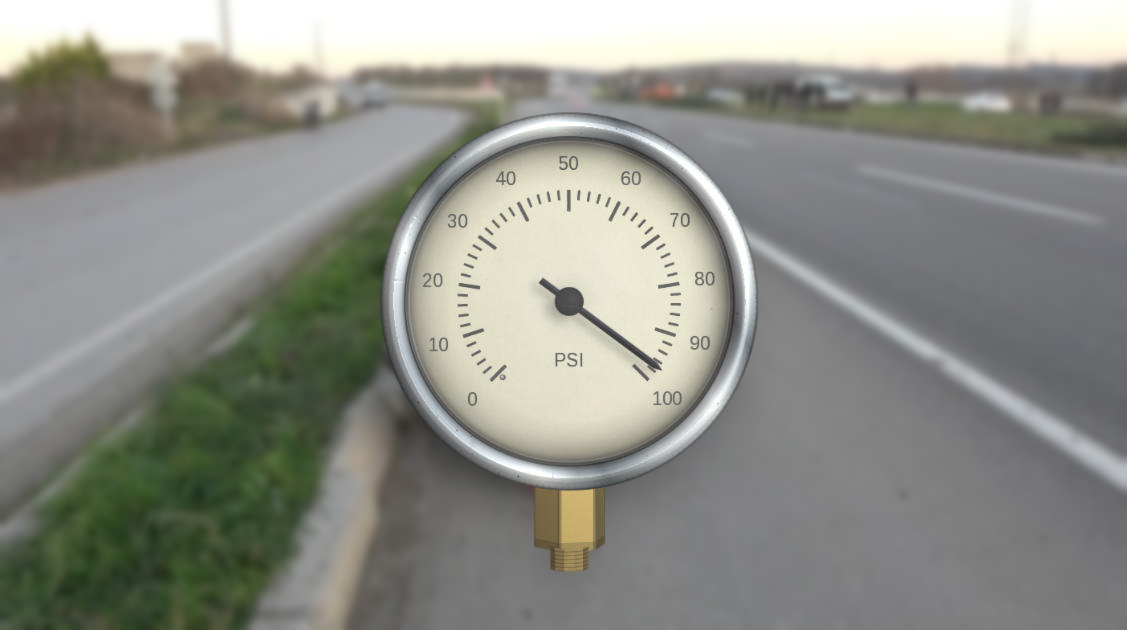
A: 97 psi
